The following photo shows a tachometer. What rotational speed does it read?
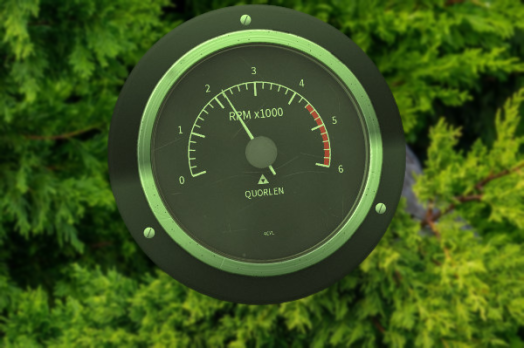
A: 2200 rpm
